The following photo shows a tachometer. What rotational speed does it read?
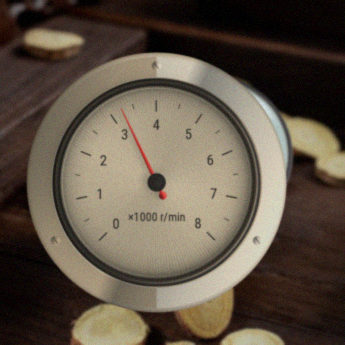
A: 3250 rpm
